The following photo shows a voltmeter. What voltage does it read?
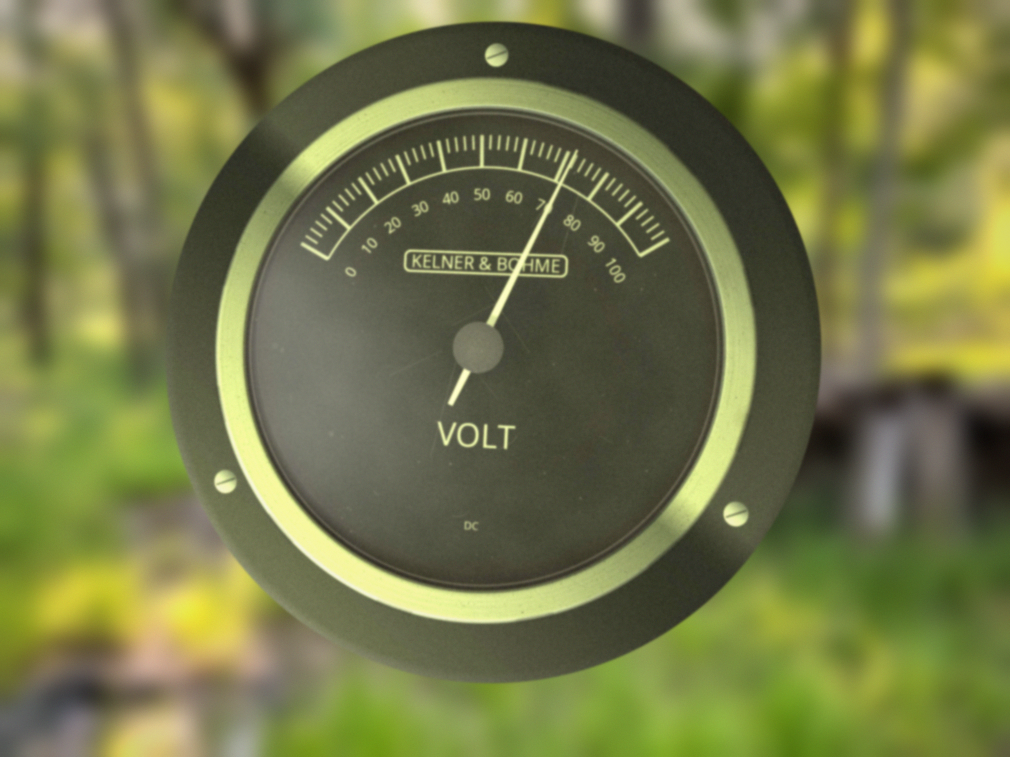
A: 72 V
